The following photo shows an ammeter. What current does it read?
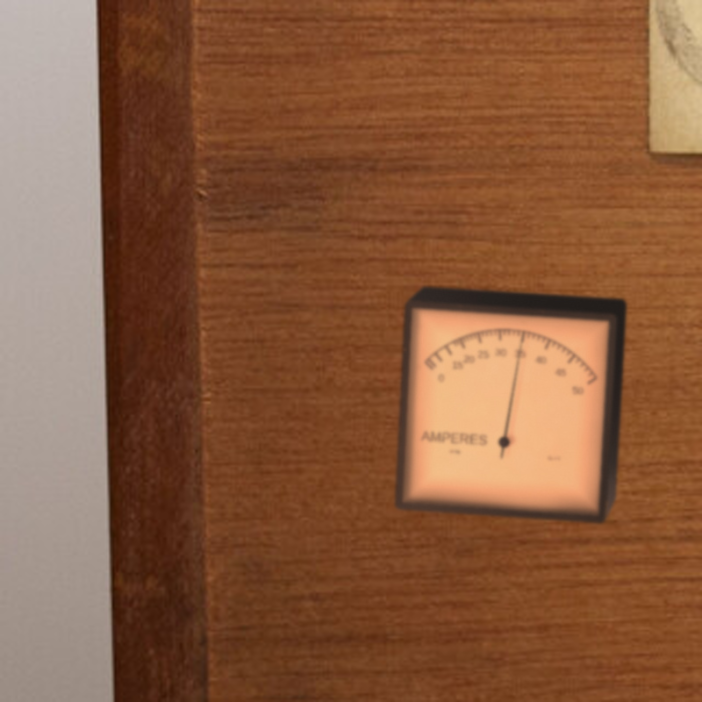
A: 35 A
